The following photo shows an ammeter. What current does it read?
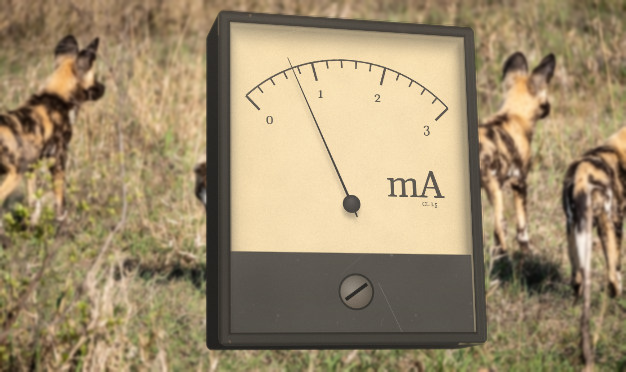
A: 0.7 mA
